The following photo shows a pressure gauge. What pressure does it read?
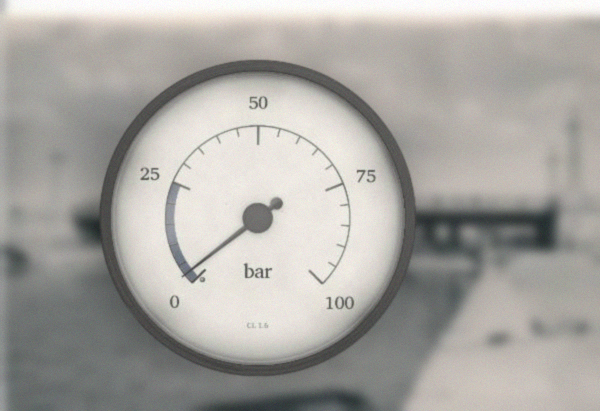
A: 2.5 bar
